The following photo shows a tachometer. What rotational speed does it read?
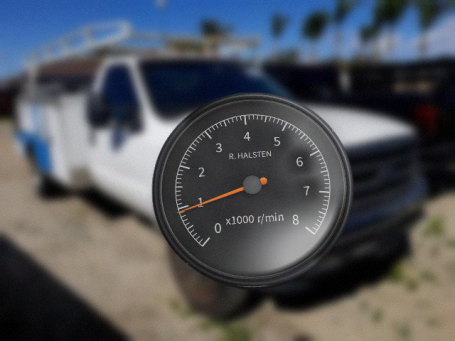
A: 900 rpm
